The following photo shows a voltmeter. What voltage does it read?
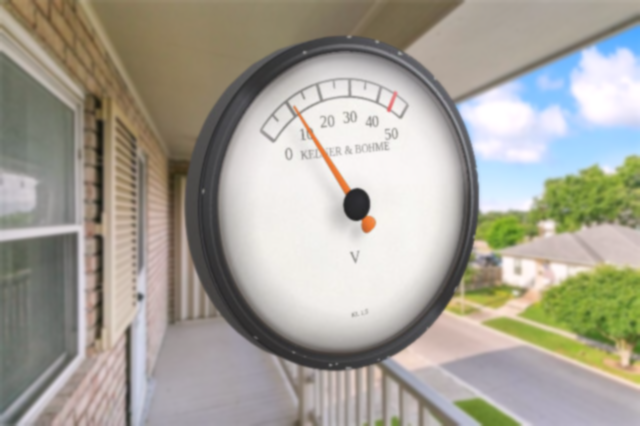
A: 10 V
